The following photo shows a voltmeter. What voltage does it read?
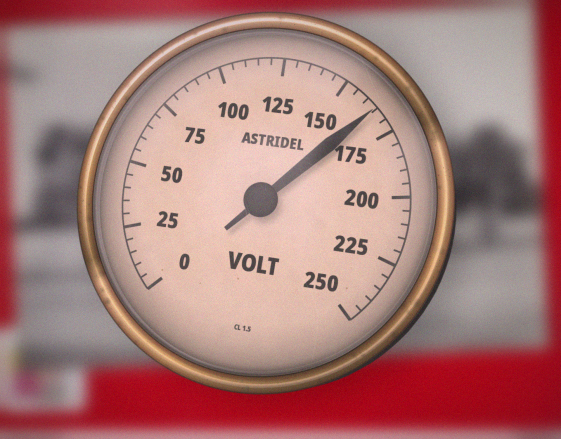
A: 165 V
